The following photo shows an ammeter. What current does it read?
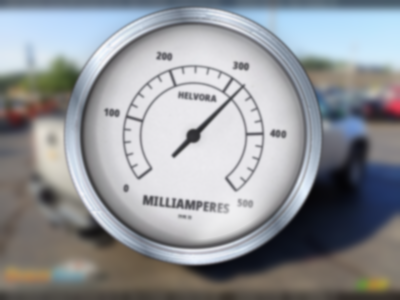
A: 320 mA
